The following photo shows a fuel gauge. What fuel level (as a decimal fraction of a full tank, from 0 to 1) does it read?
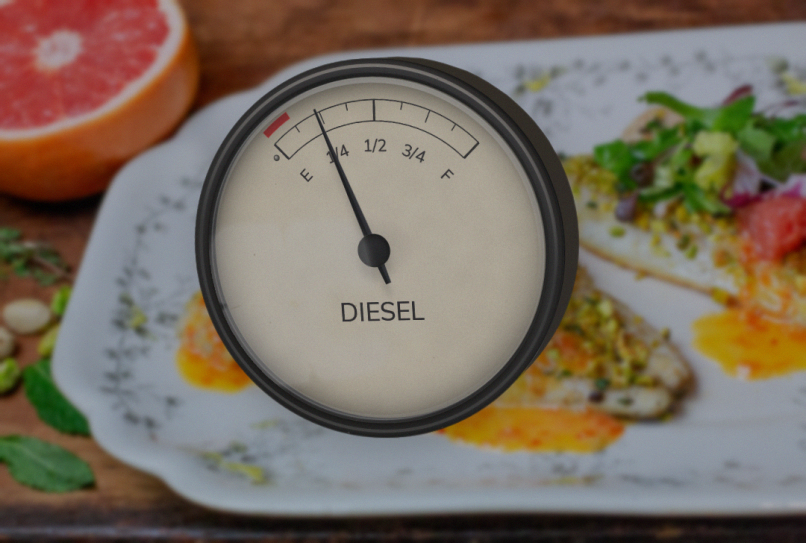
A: 0.25
